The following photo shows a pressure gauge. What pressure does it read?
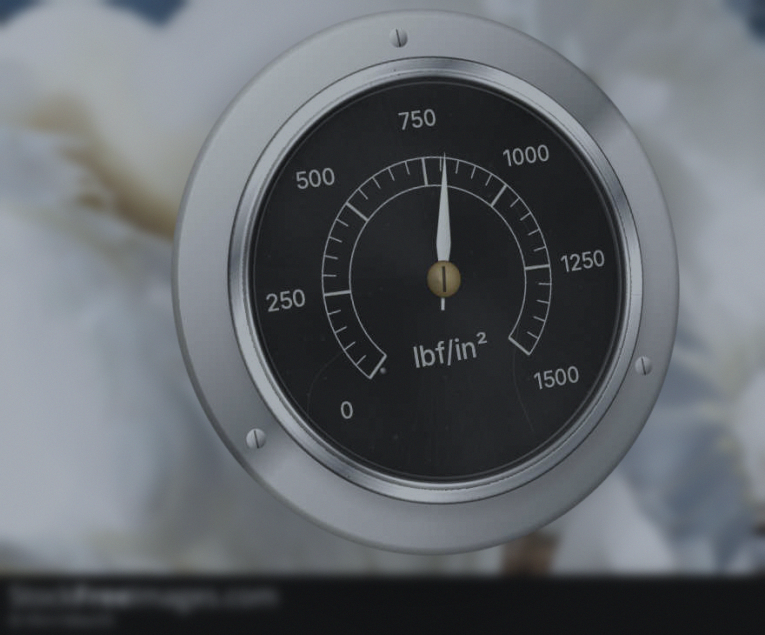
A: 800 psi
